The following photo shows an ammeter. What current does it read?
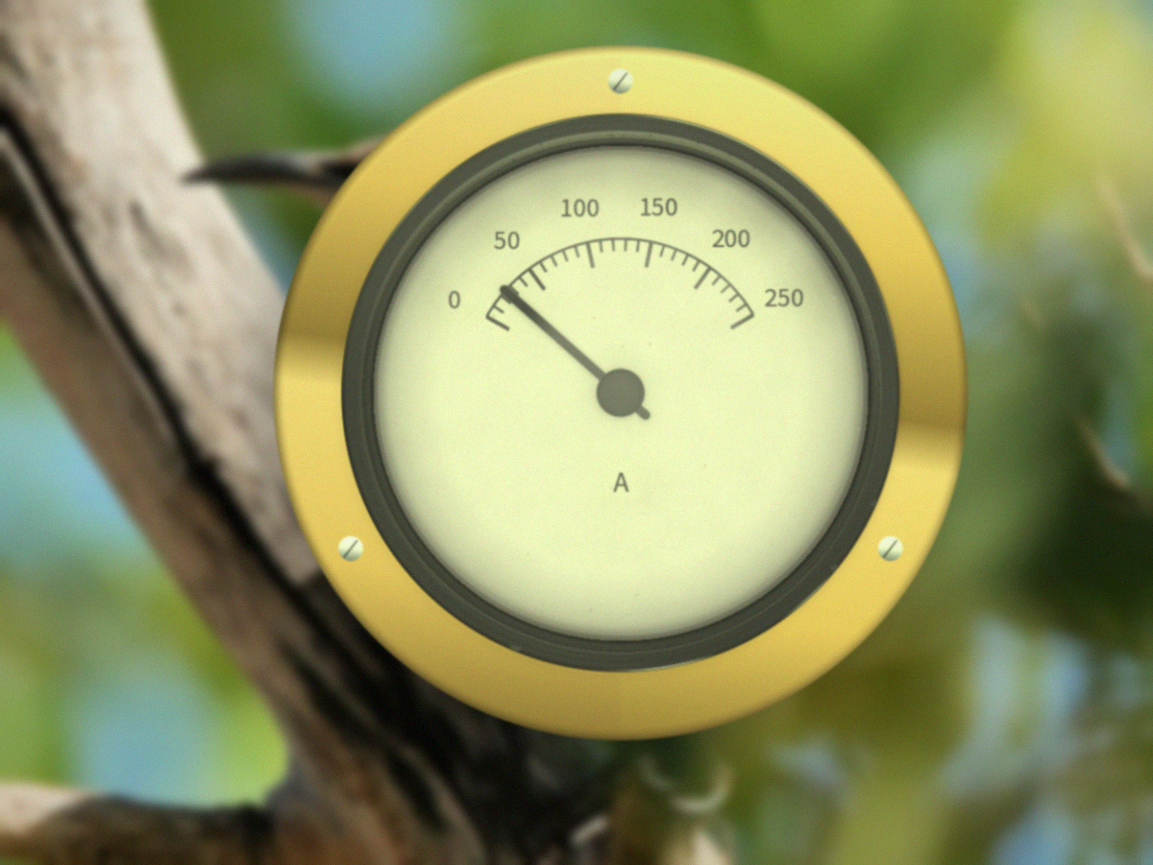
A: 25 A
